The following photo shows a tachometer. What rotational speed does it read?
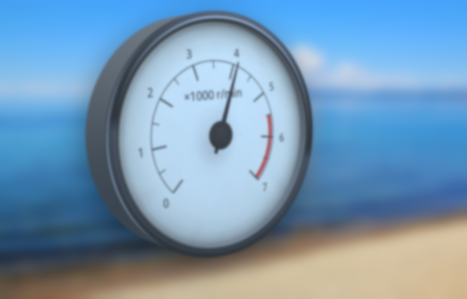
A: 4000 rpm
